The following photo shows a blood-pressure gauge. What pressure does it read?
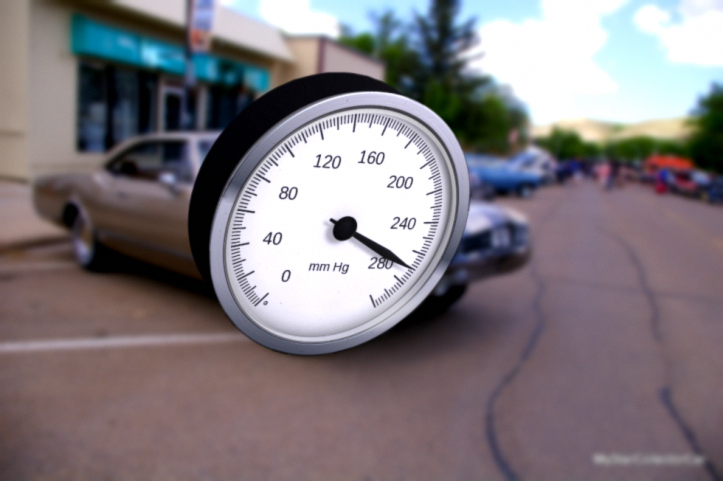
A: 270 mmHg
